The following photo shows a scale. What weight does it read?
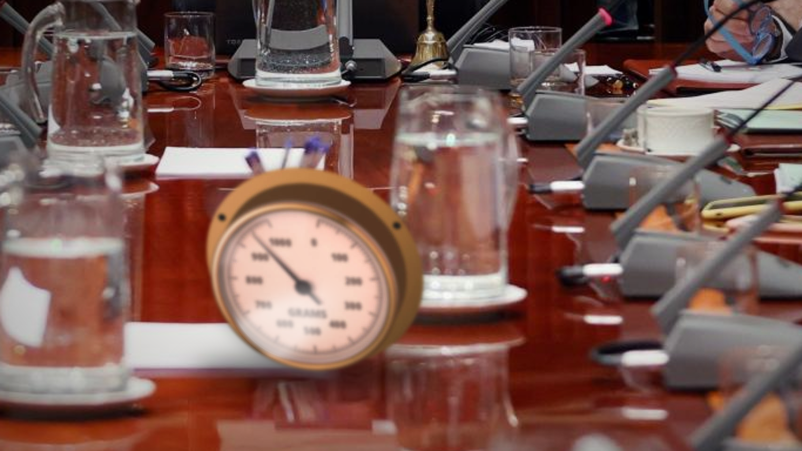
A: 950 g
